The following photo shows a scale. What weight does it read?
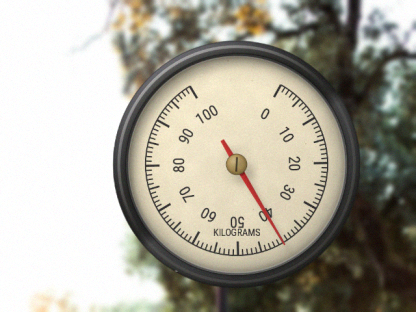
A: 40 kg
